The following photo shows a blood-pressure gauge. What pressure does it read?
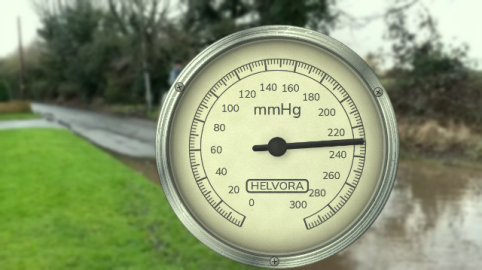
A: 230 mmHg
